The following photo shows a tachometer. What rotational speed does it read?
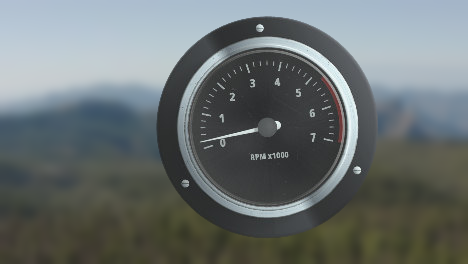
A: 200 rpm
